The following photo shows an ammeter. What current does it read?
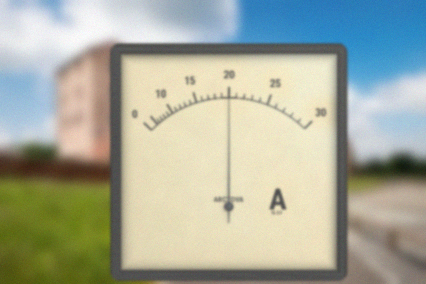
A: 20 A
